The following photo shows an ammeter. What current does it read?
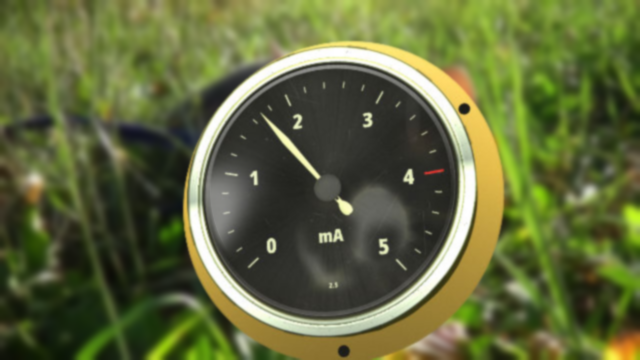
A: 1.7 mA
